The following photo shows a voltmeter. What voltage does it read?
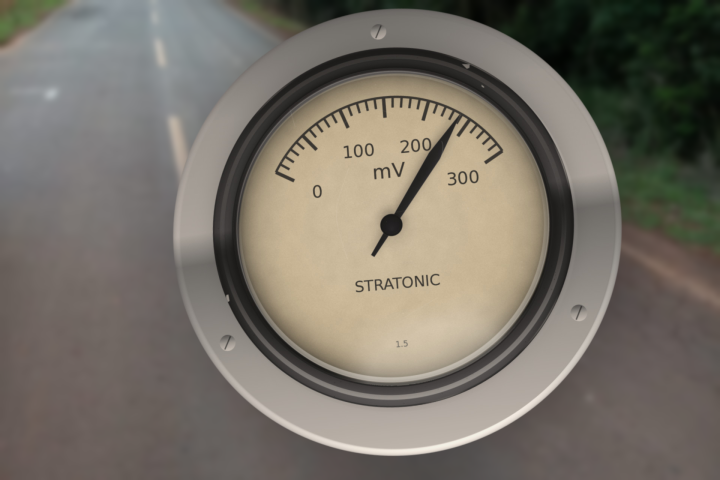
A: 240 mV
